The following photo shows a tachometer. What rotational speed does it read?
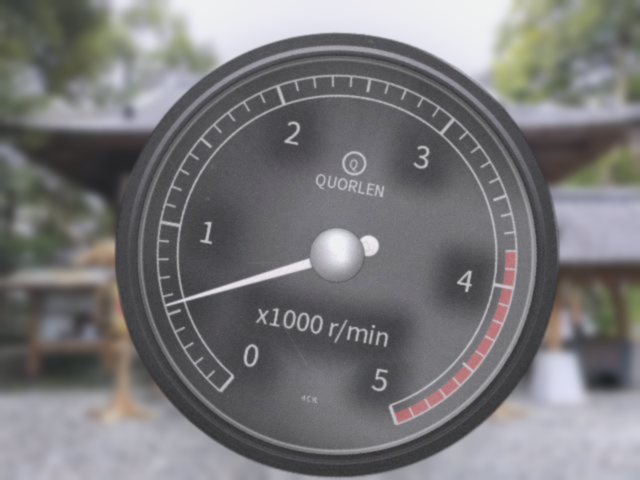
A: 550 rpm
